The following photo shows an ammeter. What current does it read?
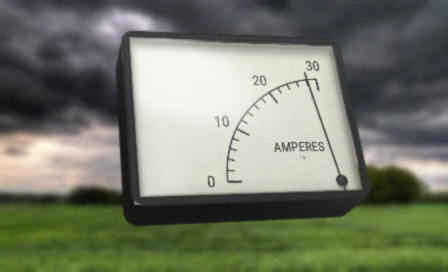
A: 28 A
